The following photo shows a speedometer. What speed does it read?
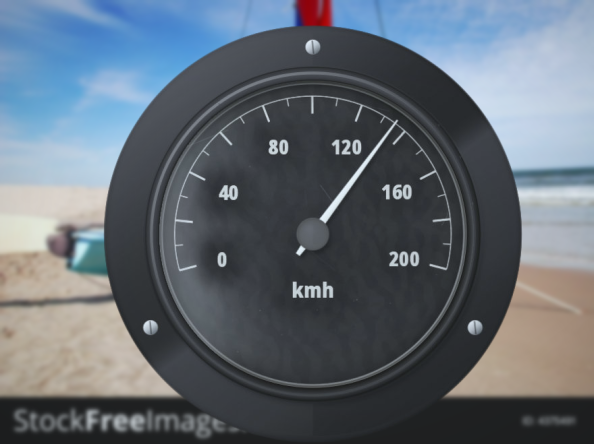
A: 135 km/h
